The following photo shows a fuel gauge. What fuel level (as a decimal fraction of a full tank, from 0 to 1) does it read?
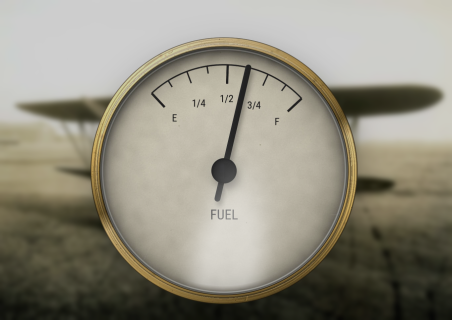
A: 0.625
